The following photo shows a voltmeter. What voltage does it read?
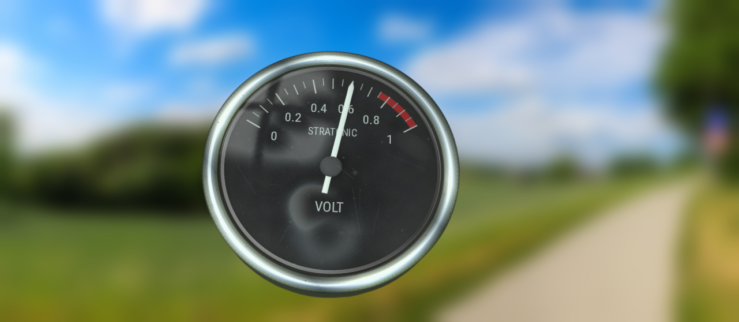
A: 0.6 V
